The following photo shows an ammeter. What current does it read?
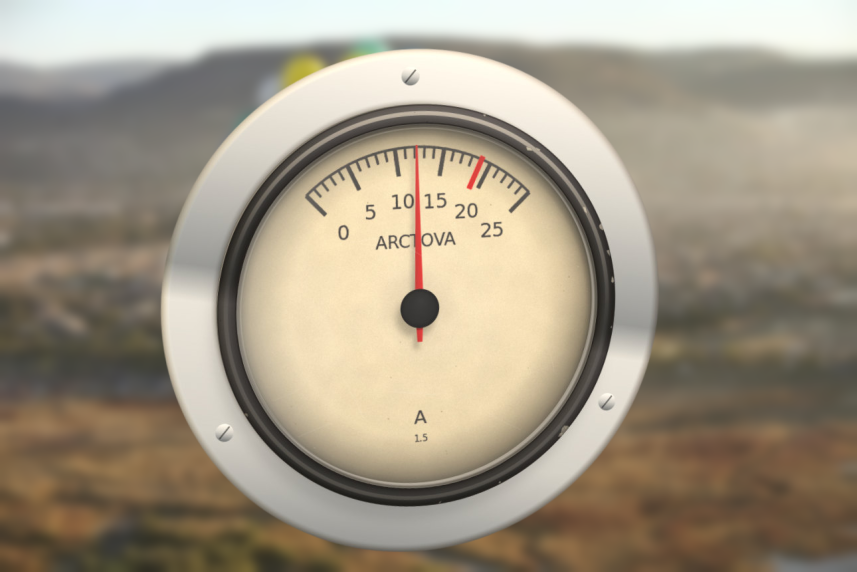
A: 12 A
